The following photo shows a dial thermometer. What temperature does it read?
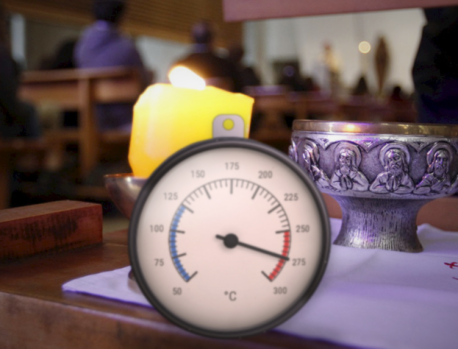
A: 275 °C
